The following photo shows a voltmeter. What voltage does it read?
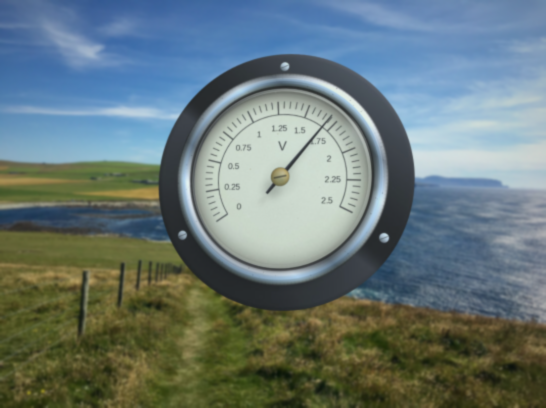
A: 1.7 V
